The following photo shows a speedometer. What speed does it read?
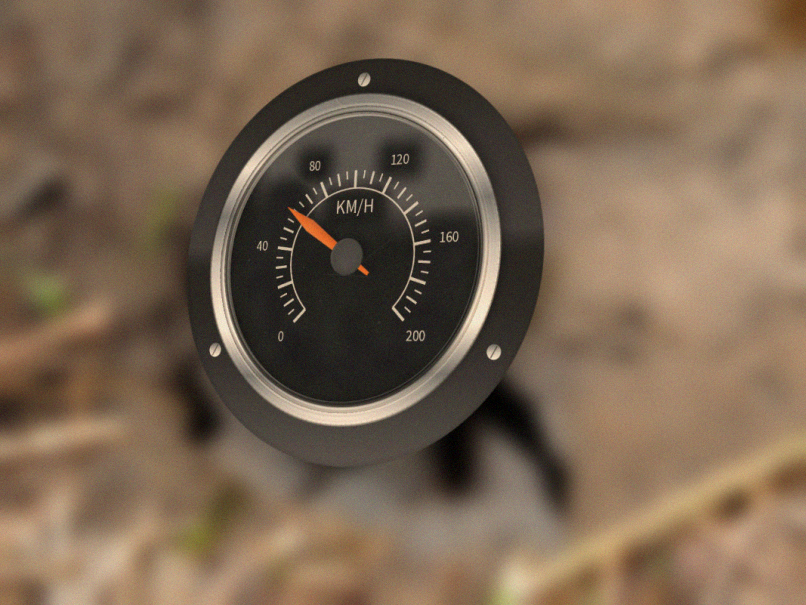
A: 60 km/h
